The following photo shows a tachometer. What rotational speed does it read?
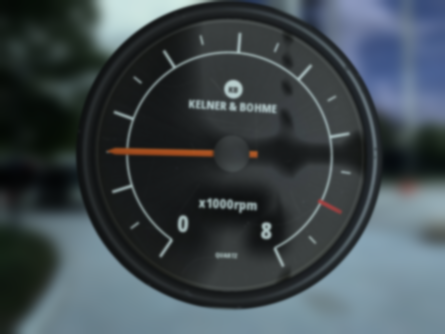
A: 1500 rpm
